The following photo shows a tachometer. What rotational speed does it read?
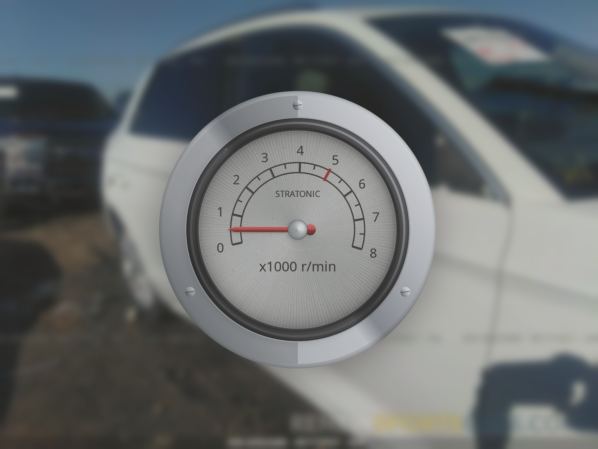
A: 500 rpm
